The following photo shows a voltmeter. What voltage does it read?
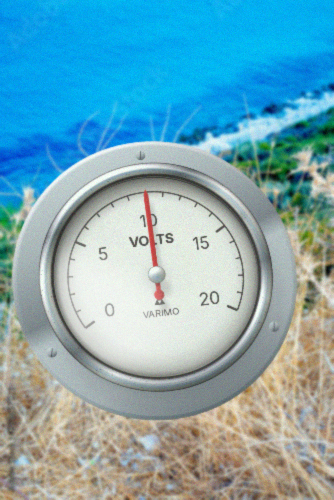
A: 10 V
